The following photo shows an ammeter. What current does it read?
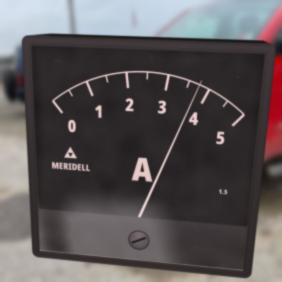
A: 3.75 A
